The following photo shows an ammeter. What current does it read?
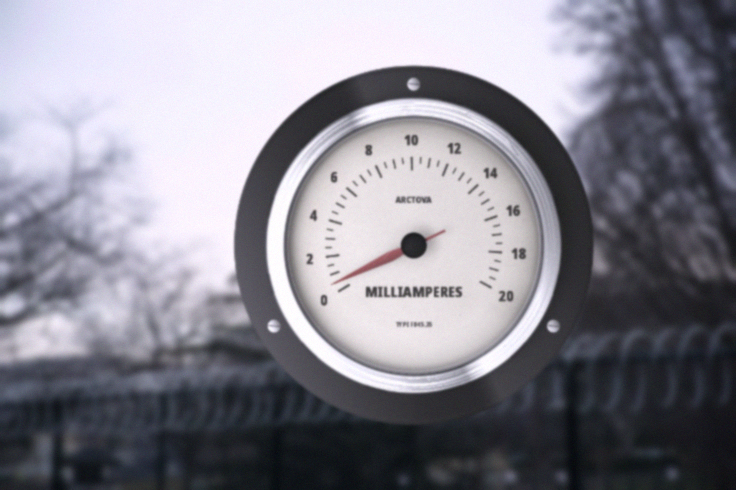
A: 0.5 mA
